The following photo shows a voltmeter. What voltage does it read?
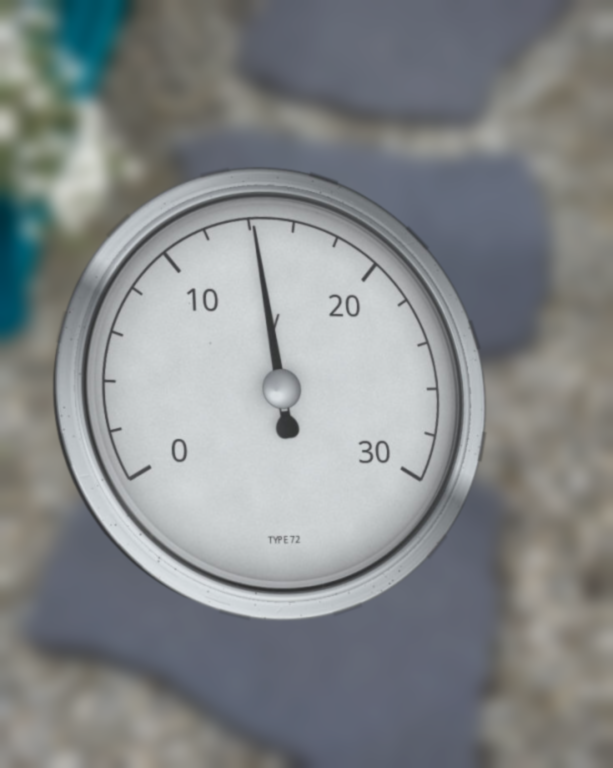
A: 14 V
